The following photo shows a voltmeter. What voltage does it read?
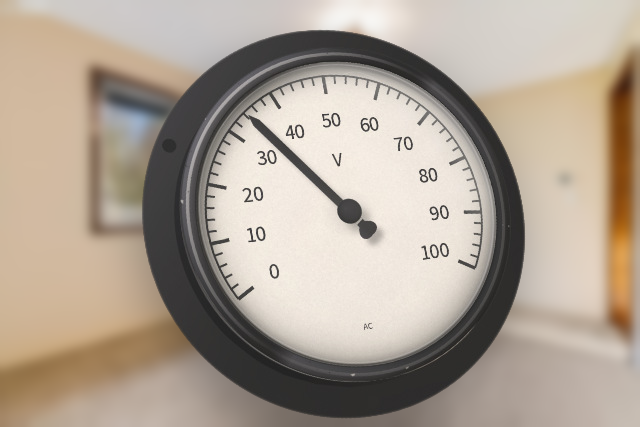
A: 34 V
